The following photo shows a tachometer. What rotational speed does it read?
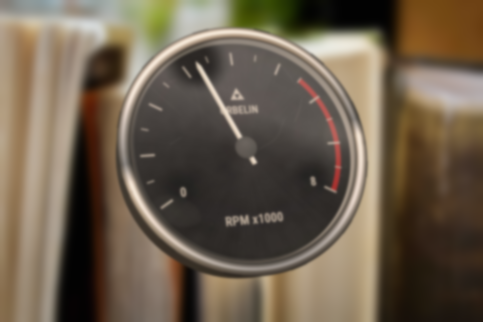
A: 3250 rpm
